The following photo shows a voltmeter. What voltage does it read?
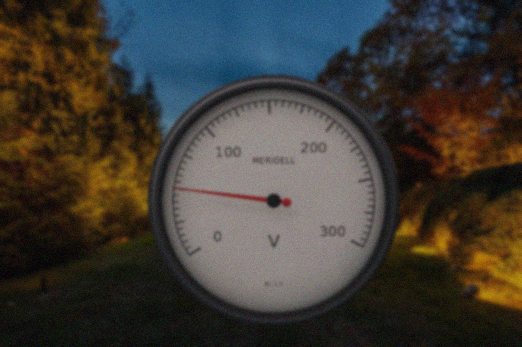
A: 50 V
